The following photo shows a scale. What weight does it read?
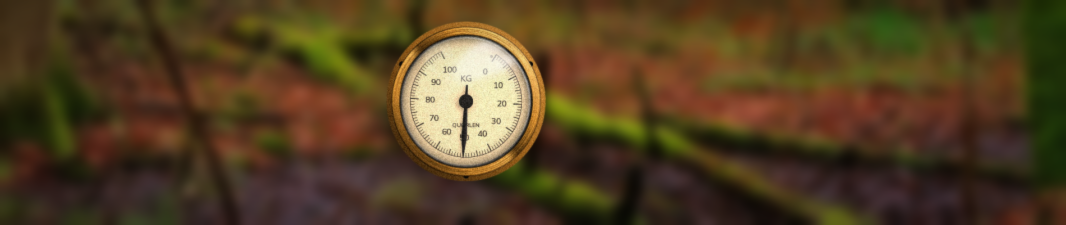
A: 50 kg
